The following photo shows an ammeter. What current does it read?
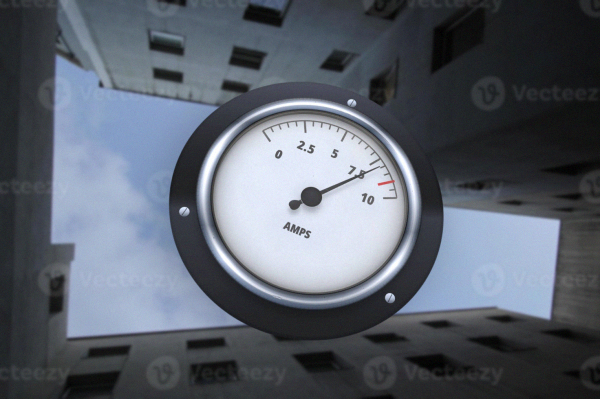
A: 8 A
